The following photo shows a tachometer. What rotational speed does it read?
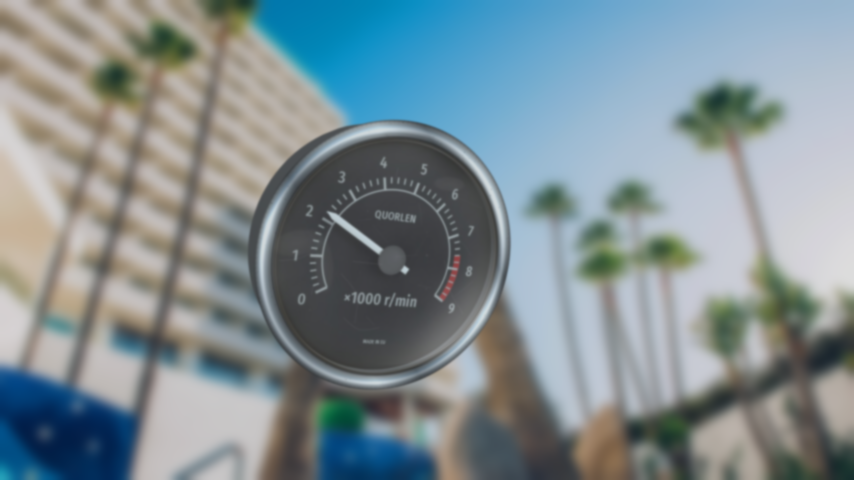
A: 2200 rpm
